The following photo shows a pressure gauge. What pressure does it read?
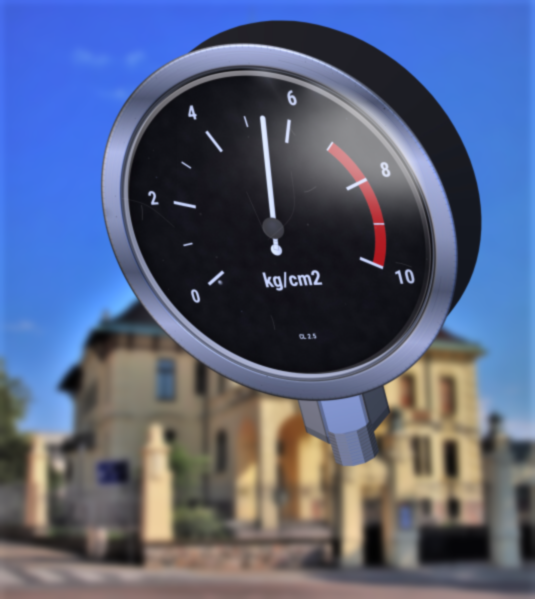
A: 5.5 kg/cm²
